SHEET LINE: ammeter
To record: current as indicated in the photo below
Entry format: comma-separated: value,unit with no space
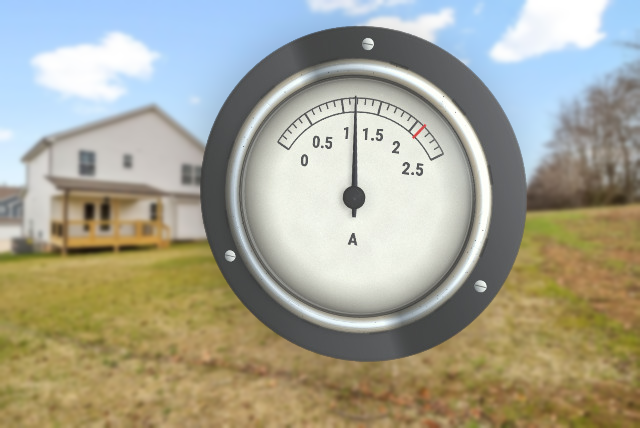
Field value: 1.2,A
